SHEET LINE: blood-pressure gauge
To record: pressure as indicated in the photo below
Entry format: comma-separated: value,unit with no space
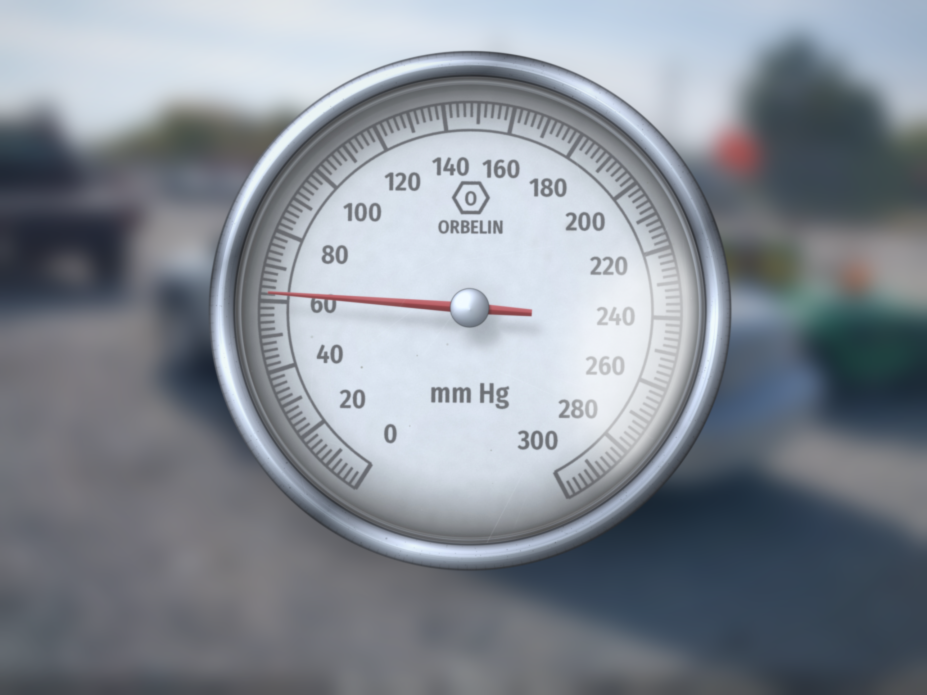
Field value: 62,mmHg
